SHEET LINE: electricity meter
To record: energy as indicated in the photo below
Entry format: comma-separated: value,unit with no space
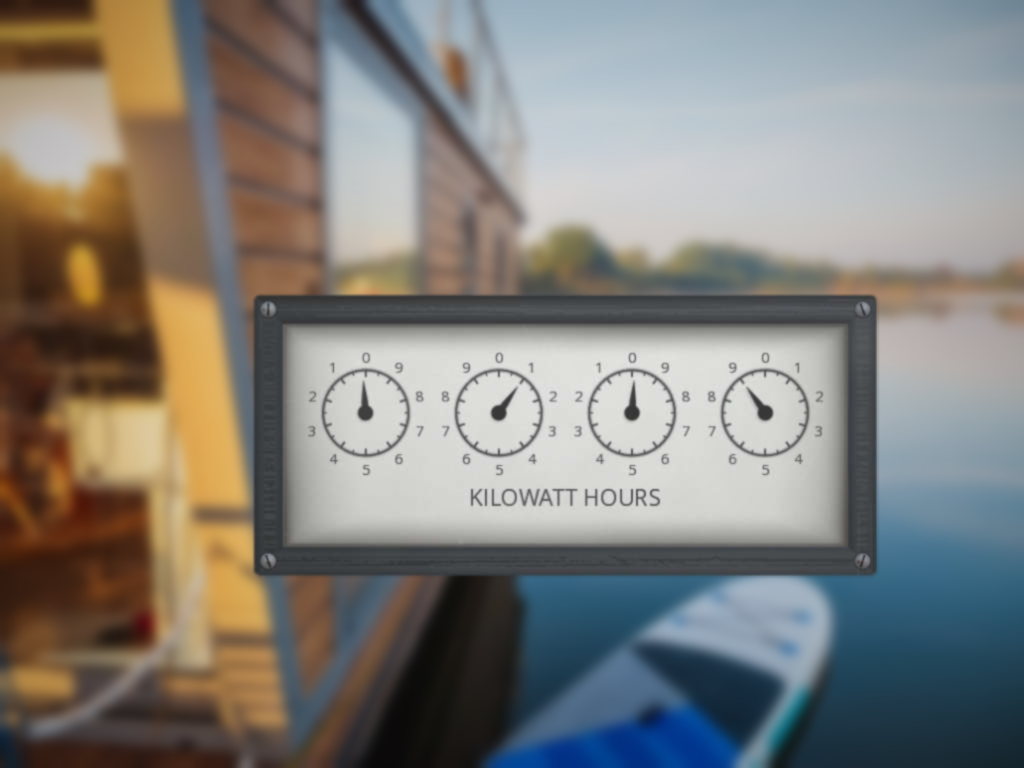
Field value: 99,kWh
